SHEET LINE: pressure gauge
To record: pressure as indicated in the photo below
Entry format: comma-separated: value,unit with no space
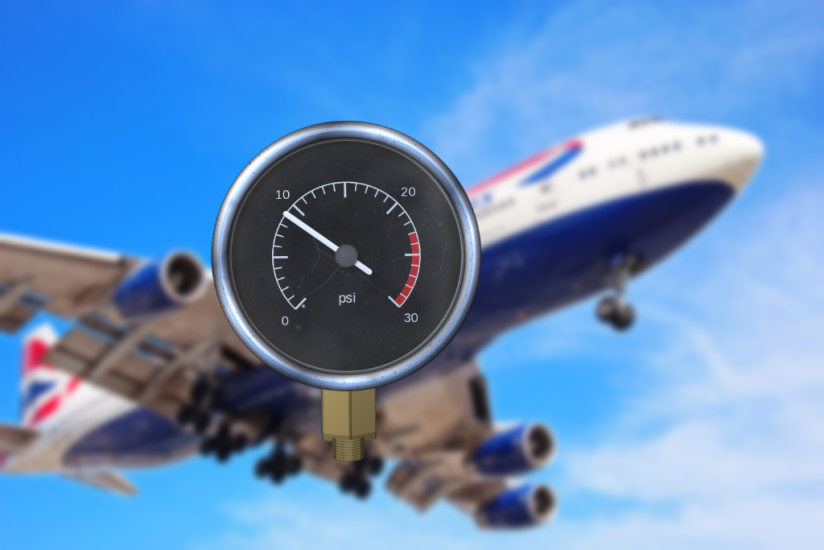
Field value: 9,psi
